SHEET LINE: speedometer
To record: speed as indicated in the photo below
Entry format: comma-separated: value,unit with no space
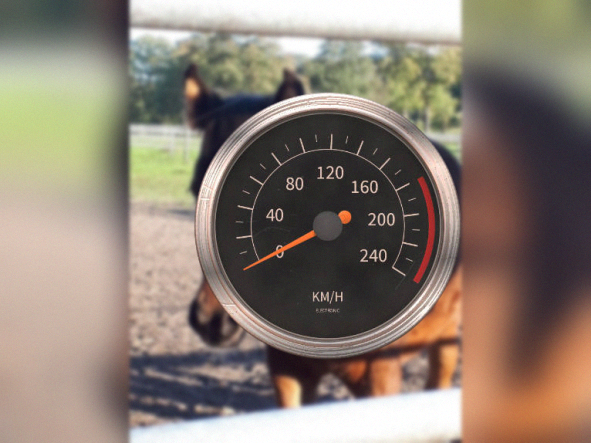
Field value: 0,km/h
